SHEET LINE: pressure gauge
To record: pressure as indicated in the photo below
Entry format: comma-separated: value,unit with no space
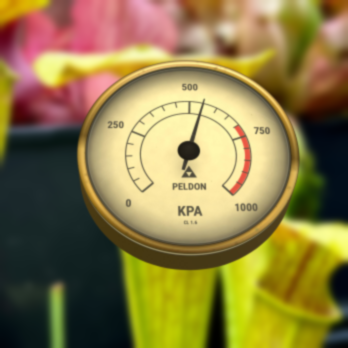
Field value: 550,kPa
